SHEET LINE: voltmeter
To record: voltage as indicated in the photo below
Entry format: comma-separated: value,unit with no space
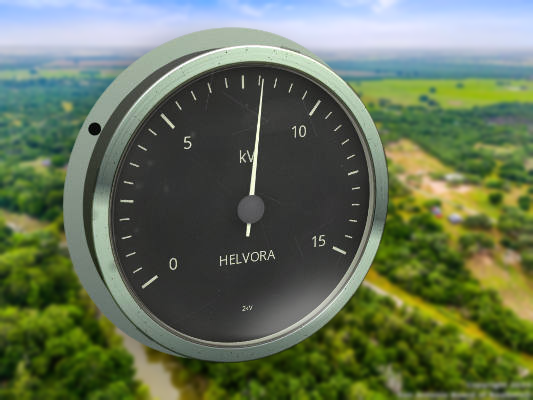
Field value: 8,kV
